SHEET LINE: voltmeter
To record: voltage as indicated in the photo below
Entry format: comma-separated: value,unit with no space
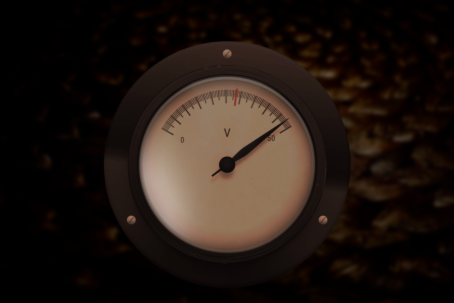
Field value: 47.5,V
